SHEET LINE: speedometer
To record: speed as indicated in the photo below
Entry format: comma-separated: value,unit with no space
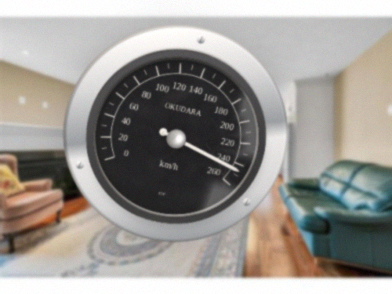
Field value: 245,km/h
